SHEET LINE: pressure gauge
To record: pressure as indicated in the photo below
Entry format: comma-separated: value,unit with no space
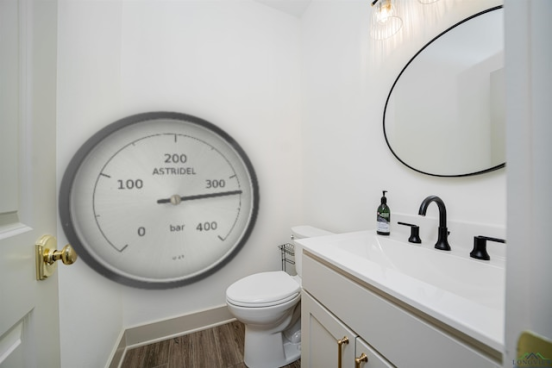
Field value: 325,bar
